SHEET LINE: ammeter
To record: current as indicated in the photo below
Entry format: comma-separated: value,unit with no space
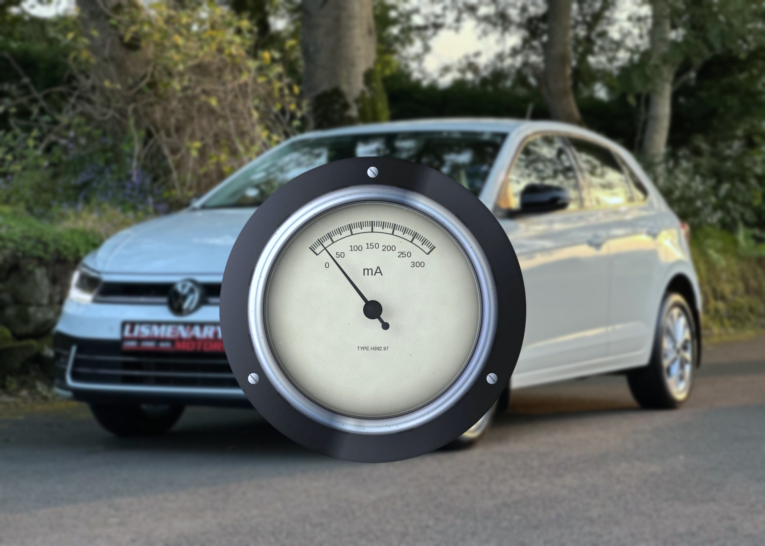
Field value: 25,mA
